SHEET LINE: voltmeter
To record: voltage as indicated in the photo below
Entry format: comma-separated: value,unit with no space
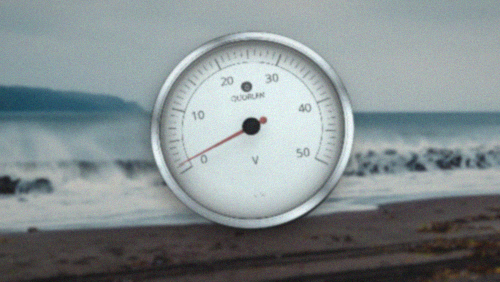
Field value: 1,V
